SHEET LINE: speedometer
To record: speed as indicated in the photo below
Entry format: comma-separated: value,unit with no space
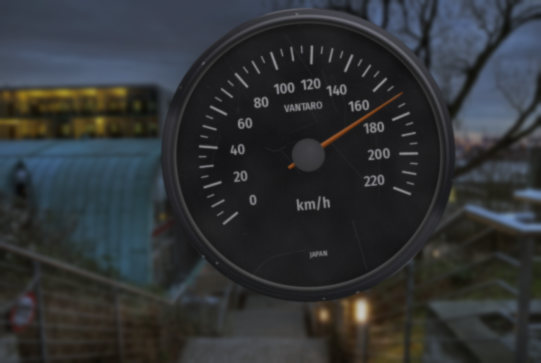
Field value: 170,km/h
